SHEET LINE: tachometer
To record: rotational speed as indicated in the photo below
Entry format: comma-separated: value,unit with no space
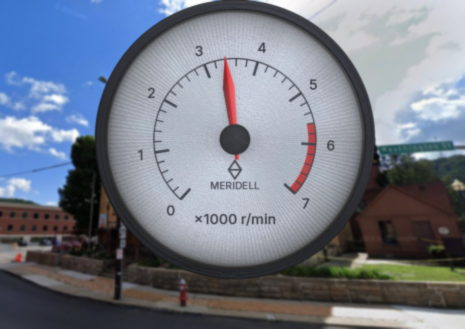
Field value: 3400,rpm
